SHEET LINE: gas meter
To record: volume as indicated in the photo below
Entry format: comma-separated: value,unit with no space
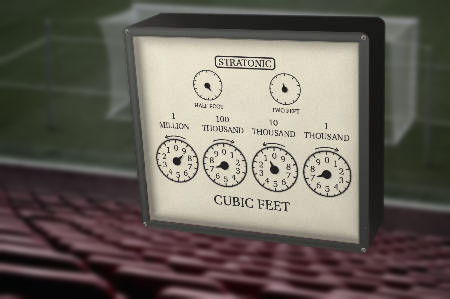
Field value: 870700,ft³
